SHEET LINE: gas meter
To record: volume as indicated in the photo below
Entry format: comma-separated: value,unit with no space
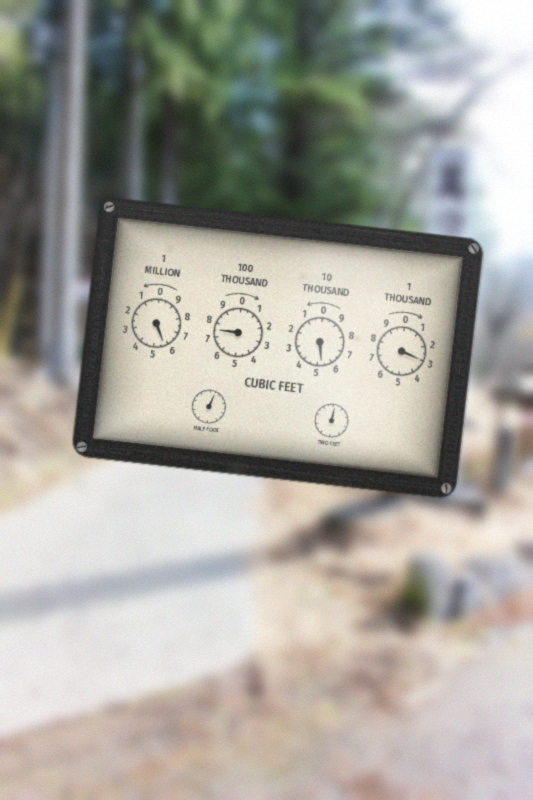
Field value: 575300,ft³
